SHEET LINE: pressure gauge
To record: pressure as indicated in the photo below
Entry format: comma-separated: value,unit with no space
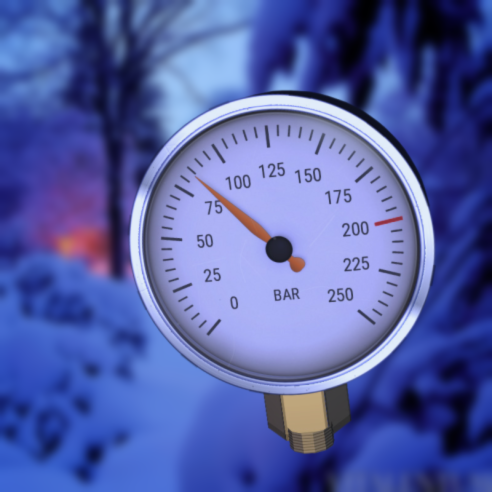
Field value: 85,bar
